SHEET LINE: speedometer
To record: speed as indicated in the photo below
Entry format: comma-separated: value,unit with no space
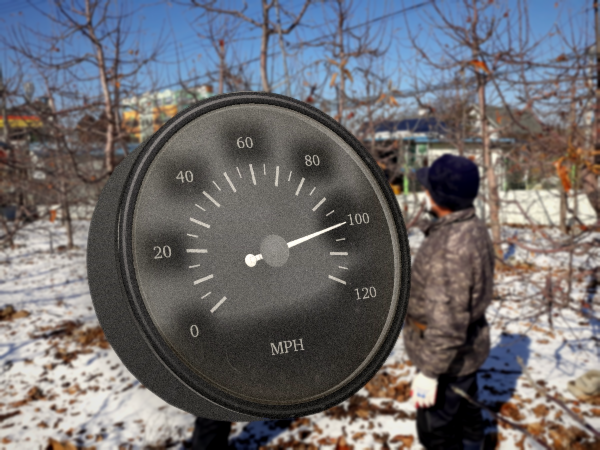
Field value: 100,mph
